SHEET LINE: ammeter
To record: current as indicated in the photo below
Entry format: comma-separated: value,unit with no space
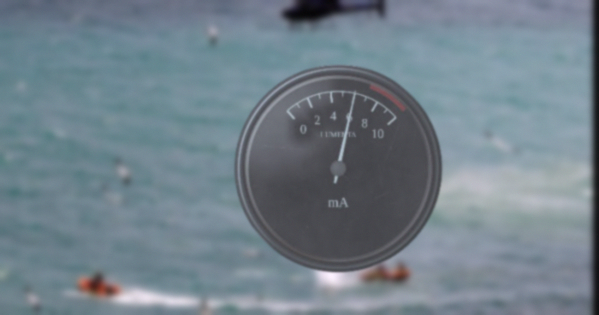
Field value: 6,mA
